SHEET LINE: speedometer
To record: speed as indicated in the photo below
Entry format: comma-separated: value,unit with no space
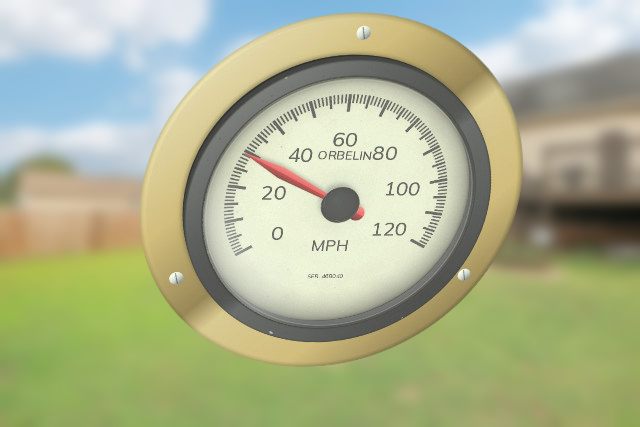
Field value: 30,mph
